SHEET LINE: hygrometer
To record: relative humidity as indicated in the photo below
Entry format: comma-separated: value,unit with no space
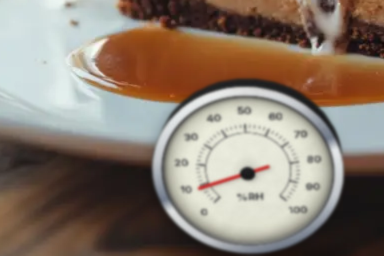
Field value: 10,%
